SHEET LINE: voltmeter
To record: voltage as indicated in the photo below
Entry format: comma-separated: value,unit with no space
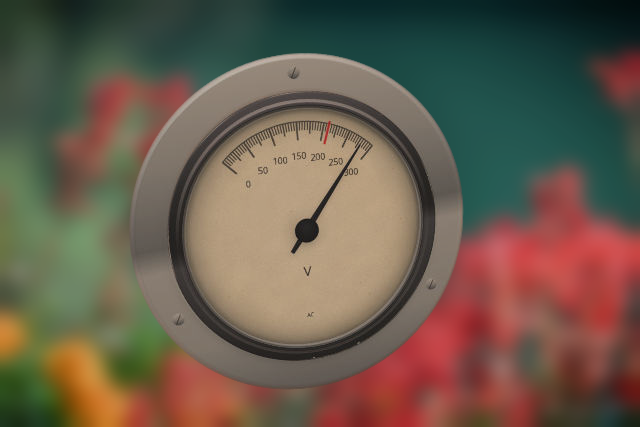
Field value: 275,V
